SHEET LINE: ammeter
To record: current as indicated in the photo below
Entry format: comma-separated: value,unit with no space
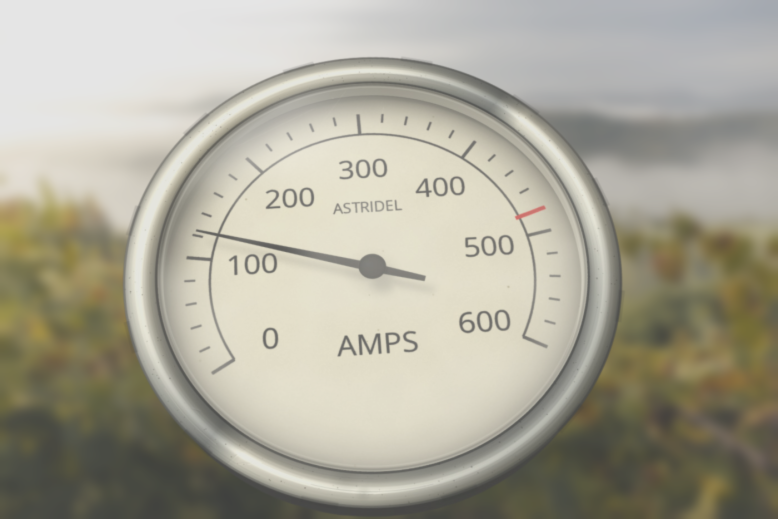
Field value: 120,A
